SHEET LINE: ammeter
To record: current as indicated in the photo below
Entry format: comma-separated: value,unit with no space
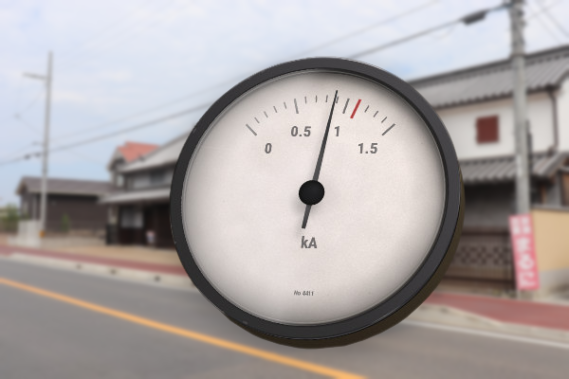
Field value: 0.9,kA
